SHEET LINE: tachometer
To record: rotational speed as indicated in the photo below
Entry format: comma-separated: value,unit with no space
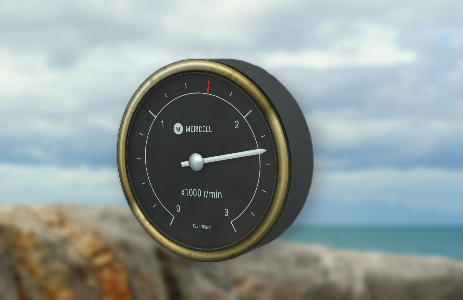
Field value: 2300,rpm
